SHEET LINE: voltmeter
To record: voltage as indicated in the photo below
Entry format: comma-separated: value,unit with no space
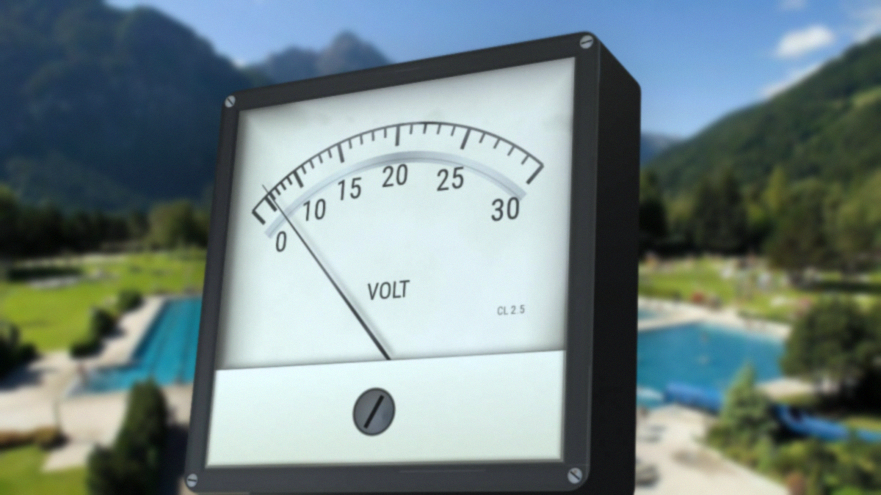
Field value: 6,V
